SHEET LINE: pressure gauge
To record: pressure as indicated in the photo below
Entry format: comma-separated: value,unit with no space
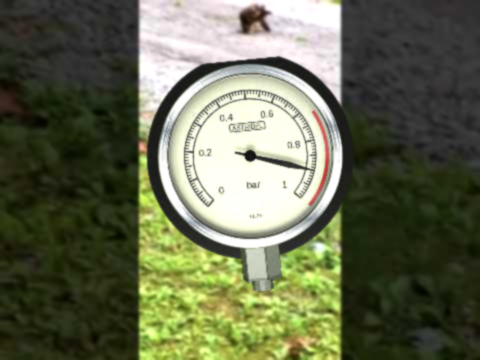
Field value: 0.9,bar
